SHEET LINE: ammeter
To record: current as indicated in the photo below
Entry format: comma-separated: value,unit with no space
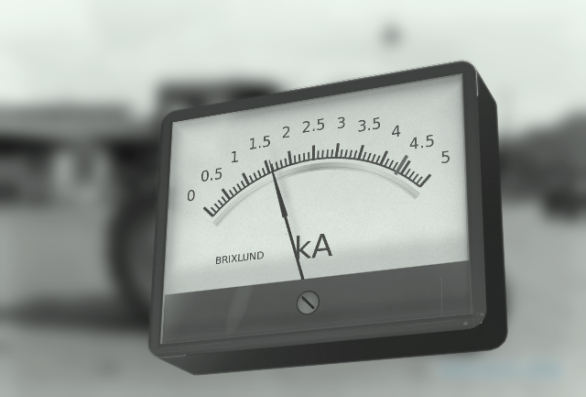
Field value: 1.6,kA
